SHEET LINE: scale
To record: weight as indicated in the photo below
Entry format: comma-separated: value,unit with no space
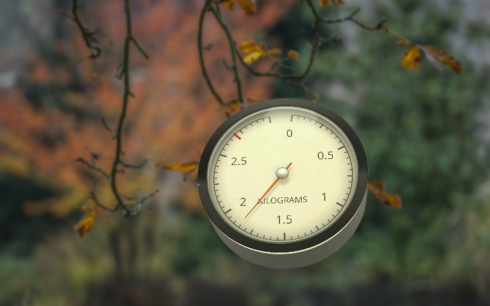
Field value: 1.85,kg
